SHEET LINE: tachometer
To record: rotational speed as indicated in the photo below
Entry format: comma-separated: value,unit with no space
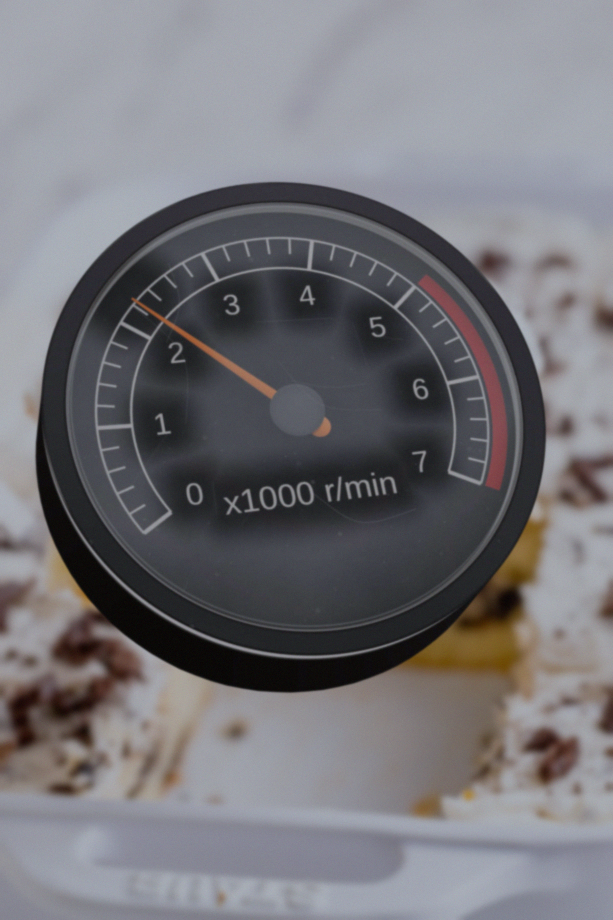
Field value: 2200,rpm
